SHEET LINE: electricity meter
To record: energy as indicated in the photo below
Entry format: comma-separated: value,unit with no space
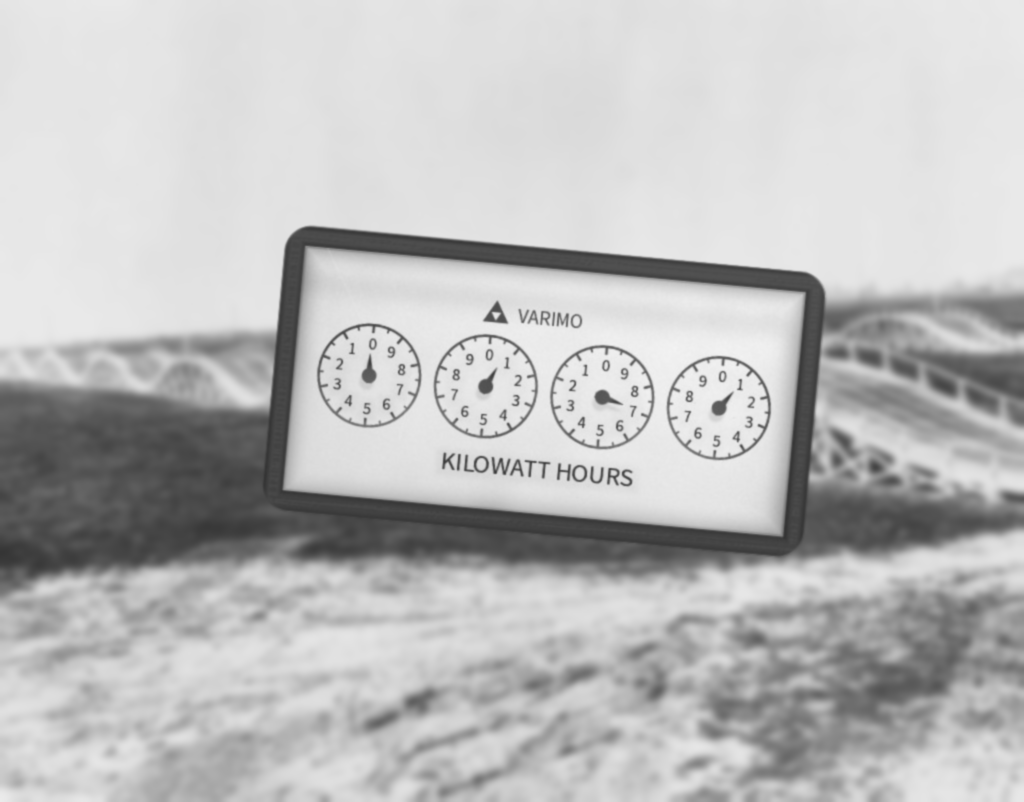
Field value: 71,kWh
